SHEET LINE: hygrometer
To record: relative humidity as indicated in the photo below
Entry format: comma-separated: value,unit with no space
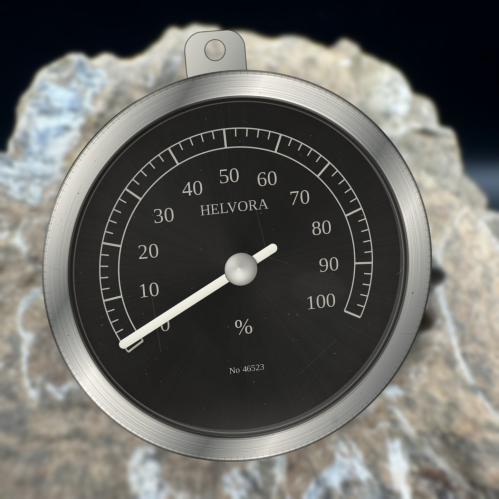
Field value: 2,%
